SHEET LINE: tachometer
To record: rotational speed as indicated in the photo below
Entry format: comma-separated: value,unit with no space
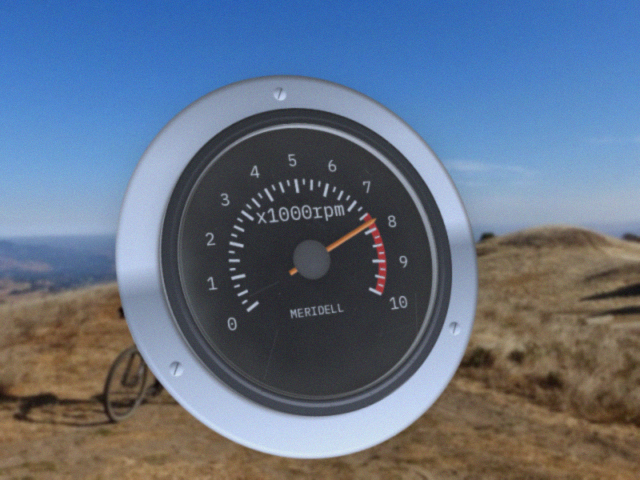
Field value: 7750,rpm
